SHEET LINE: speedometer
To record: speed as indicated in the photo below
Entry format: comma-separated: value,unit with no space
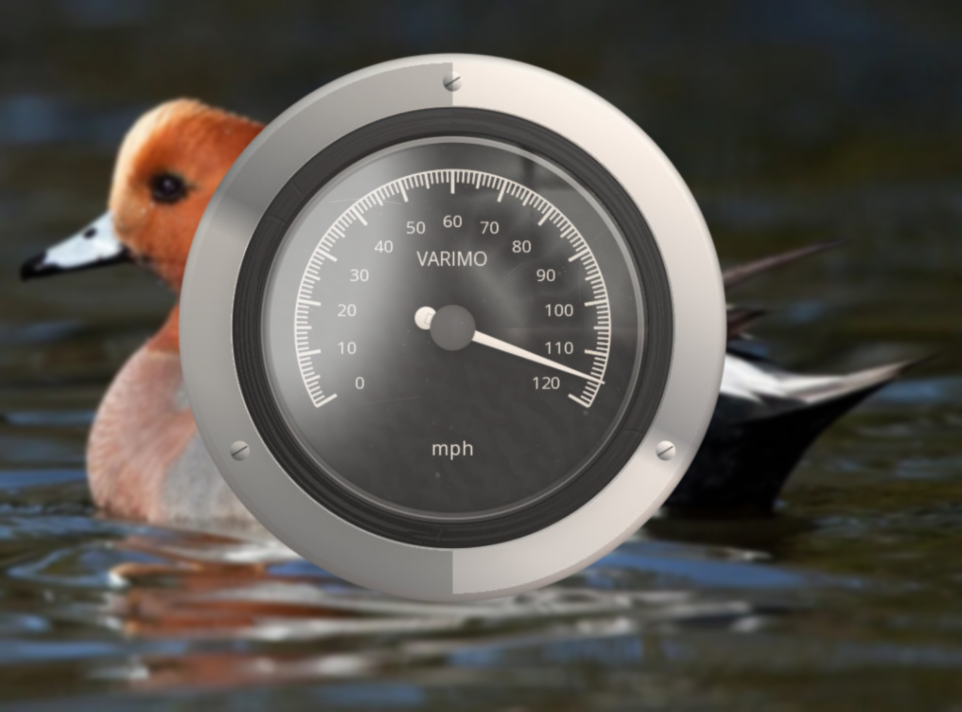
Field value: 115,mph
